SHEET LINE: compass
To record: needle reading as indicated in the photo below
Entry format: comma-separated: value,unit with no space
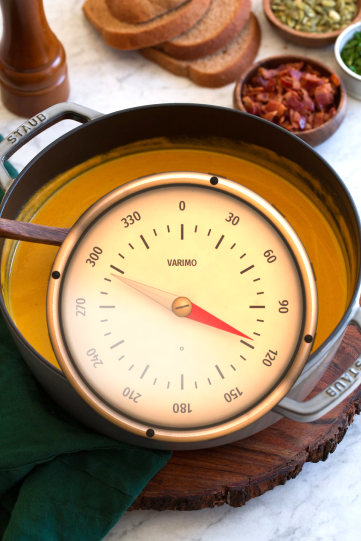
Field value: 115,°
